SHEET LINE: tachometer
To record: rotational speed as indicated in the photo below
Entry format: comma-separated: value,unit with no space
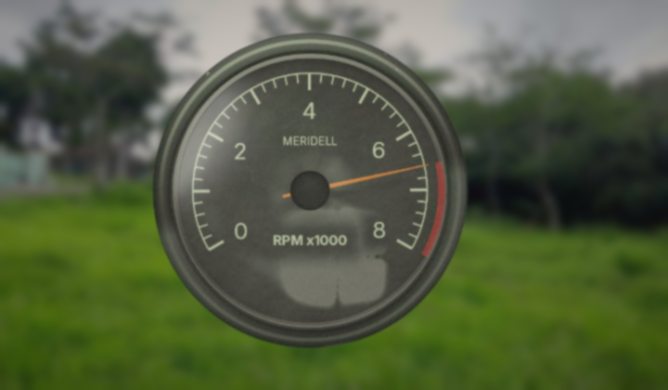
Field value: 6600,rpm
